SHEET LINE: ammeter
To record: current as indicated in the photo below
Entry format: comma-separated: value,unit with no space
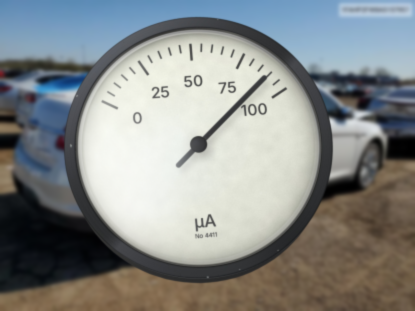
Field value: 90,µA
